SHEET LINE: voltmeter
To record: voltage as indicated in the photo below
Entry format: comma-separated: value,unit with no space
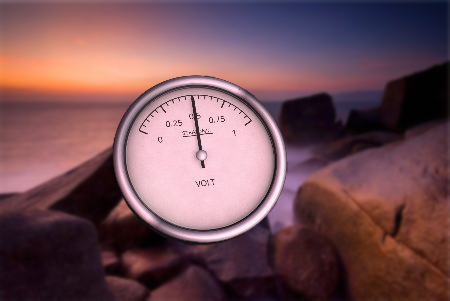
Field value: 0.5,V
